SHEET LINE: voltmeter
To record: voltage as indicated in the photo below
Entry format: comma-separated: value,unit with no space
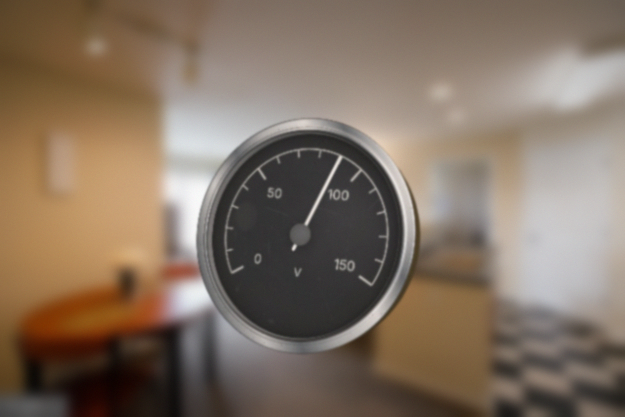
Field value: 90,V
